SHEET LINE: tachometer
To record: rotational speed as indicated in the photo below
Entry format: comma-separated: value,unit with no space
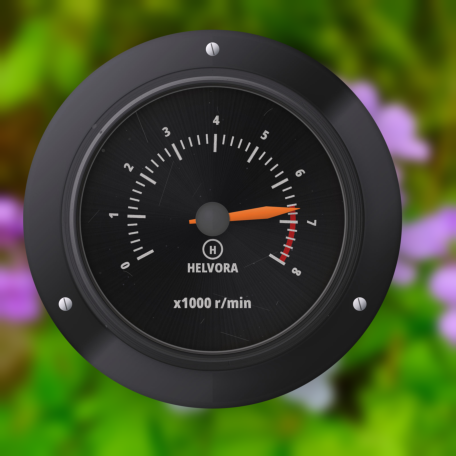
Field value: 6700,rpm
